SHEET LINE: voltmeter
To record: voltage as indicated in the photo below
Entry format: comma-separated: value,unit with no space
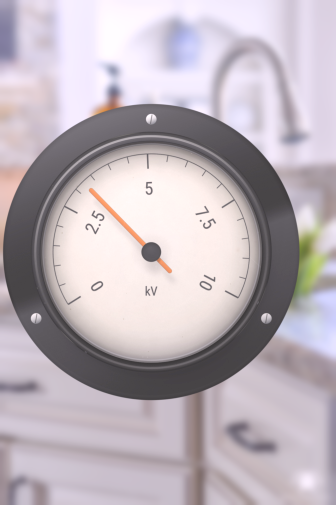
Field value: 3.25,kV
